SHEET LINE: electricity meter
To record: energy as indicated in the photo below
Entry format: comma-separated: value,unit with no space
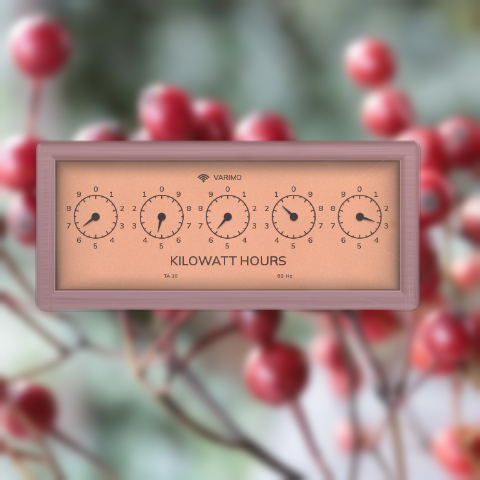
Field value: 64613,kWh
